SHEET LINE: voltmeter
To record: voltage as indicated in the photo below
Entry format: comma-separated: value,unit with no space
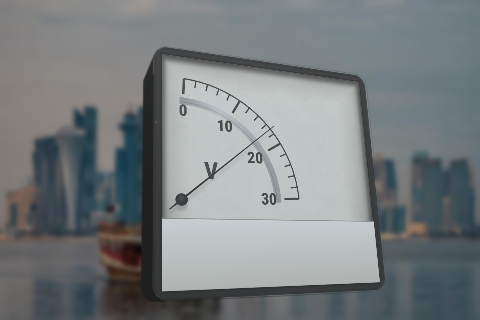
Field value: 17,V
